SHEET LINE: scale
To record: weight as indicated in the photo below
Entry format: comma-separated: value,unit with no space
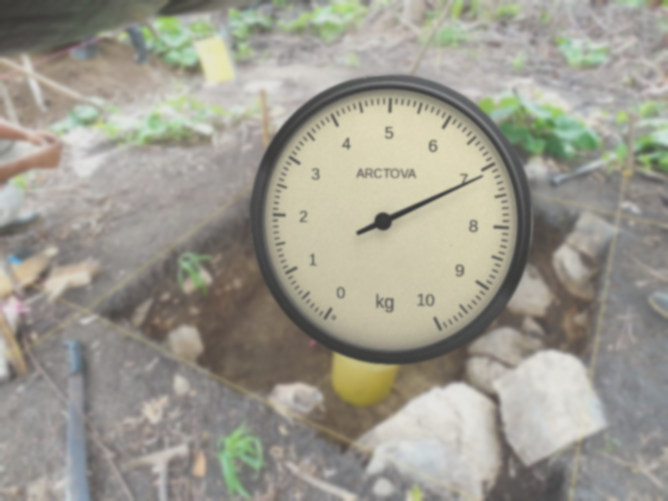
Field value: 7.1,kg
